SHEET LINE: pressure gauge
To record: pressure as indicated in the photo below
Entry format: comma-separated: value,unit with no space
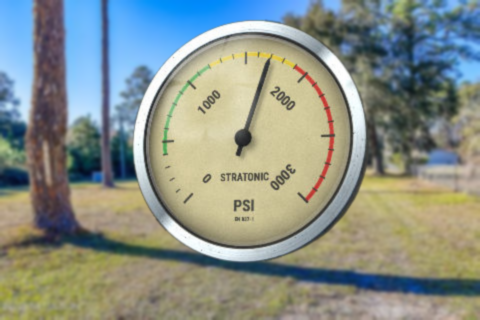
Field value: 1700,psi
